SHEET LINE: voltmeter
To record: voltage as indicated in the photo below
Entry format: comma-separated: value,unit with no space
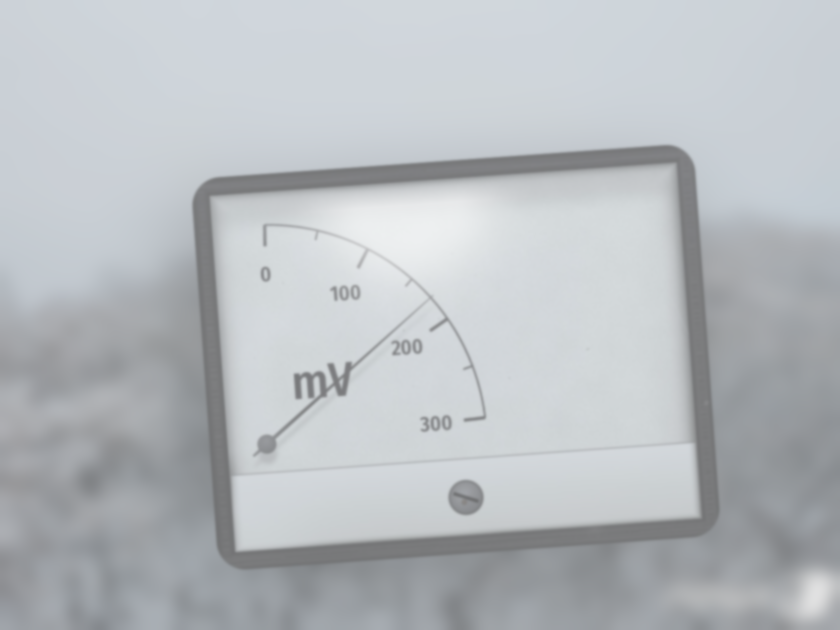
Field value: 175,mV
